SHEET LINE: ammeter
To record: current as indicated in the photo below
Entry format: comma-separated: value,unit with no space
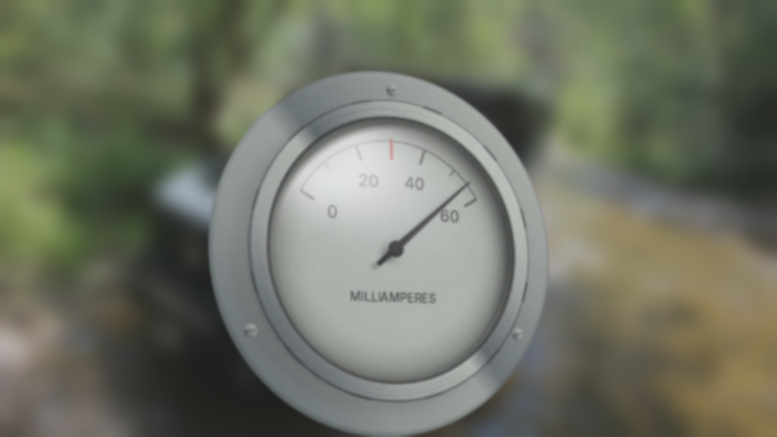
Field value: 55,mA
